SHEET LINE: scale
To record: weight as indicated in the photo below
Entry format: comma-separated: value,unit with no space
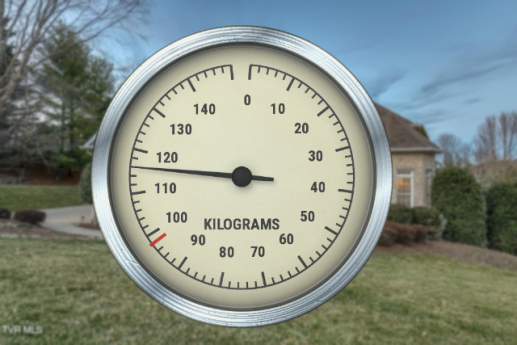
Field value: 116,kg
